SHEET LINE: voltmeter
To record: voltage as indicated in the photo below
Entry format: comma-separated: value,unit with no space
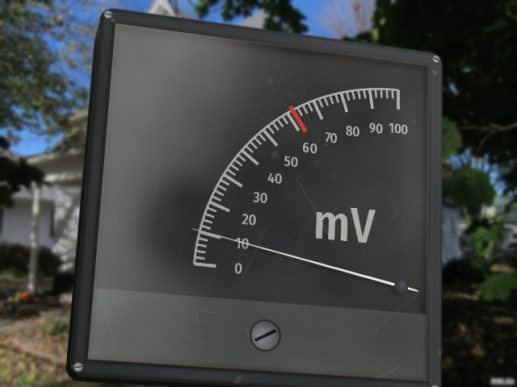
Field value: 10,mV
